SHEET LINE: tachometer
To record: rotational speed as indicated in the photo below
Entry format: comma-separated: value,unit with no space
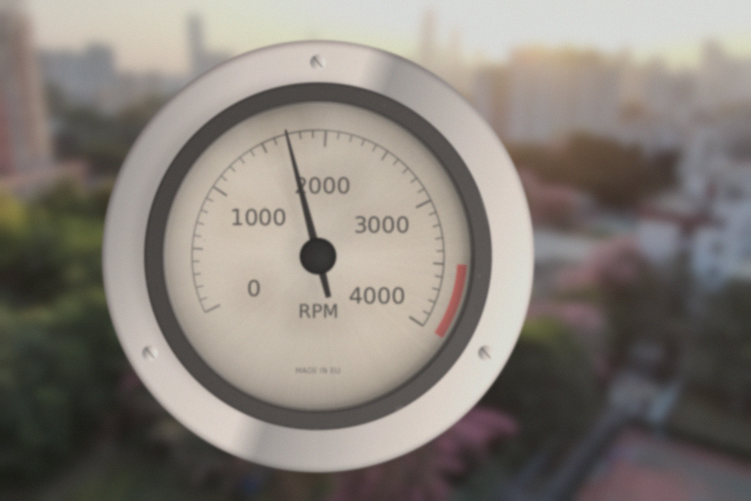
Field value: 1700,rpm
